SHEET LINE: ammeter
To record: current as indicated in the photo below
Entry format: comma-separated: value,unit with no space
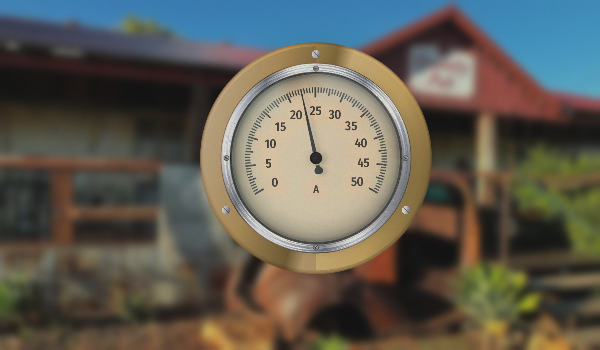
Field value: 22.5,A
